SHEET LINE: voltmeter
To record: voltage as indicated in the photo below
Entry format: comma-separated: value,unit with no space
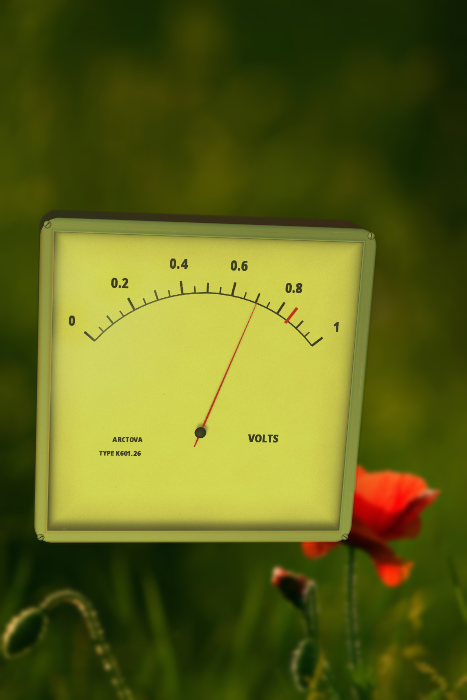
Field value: 0.7,V
